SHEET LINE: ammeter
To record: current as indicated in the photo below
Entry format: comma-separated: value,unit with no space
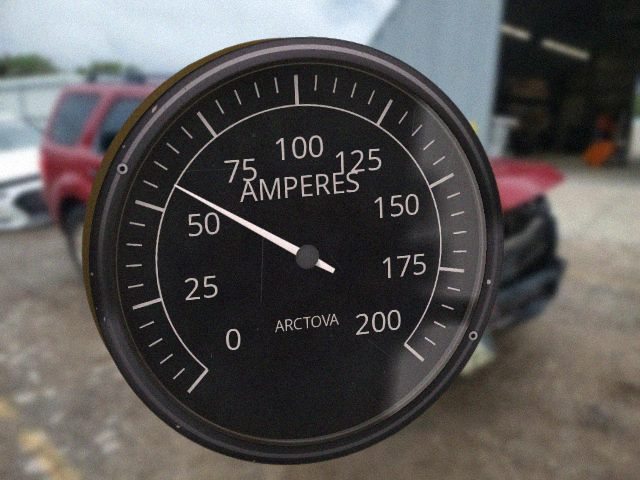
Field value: 57.5,A
